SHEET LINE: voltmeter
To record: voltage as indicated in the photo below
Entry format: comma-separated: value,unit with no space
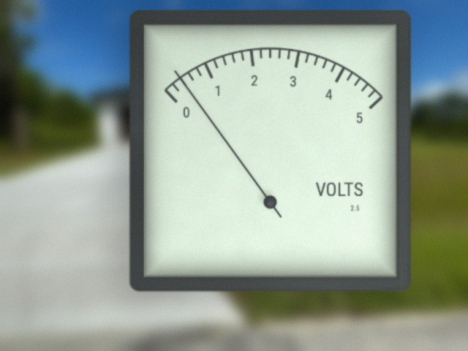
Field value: 0.4,V
